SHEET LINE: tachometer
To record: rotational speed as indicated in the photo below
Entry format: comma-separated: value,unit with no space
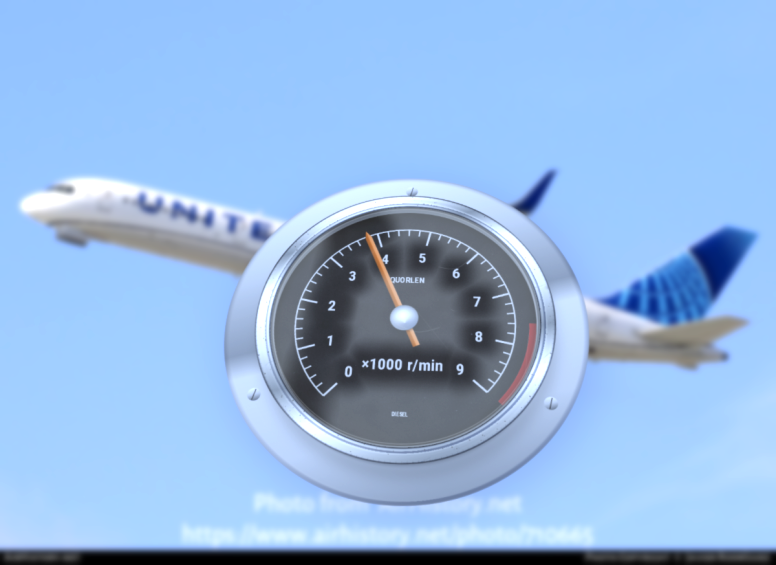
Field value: 3800,rpm
